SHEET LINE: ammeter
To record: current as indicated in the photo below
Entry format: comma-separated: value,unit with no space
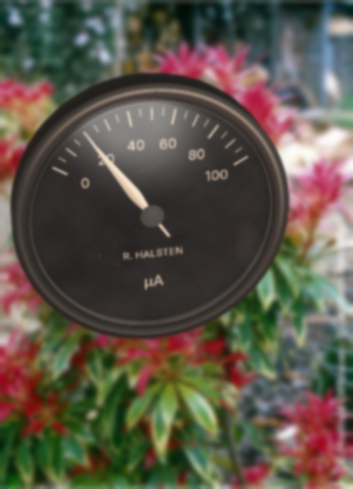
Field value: 20,µA
